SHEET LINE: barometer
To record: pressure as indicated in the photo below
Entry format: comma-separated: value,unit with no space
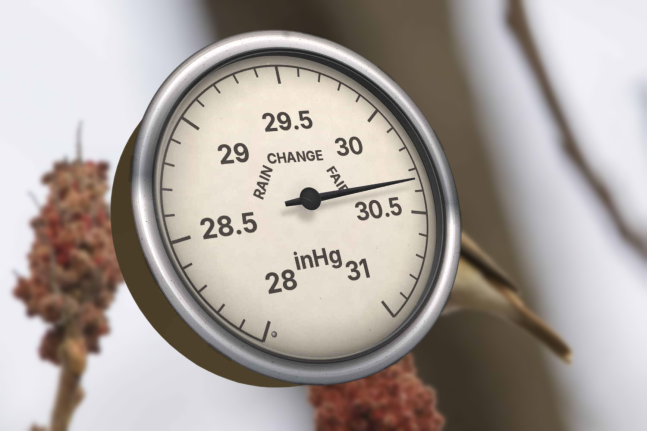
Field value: 30.35,inHg
